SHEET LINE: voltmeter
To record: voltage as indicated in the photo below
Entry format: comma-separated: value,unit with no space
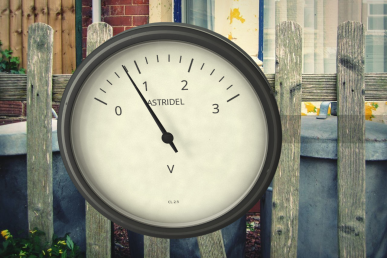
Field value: 0.8,V
